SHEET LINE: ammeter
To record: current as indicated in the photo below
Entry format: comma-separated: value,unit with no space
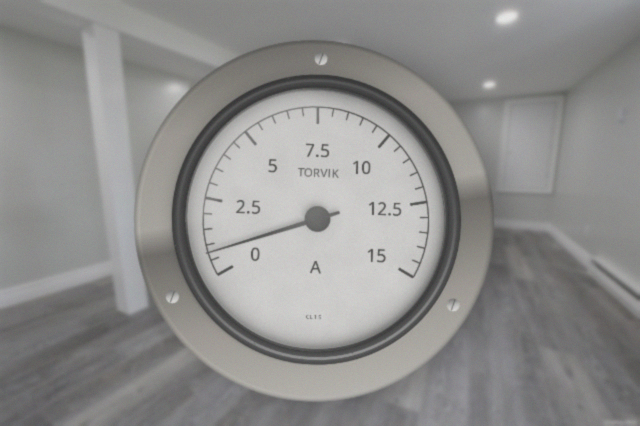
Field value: 0.75,A
